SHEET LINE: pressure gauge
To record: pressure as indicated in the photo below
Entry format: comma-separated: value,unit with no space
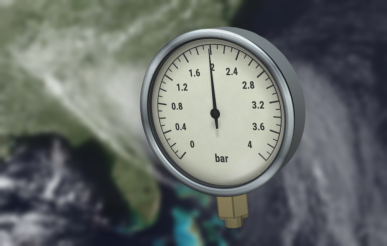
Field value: 2,bar
